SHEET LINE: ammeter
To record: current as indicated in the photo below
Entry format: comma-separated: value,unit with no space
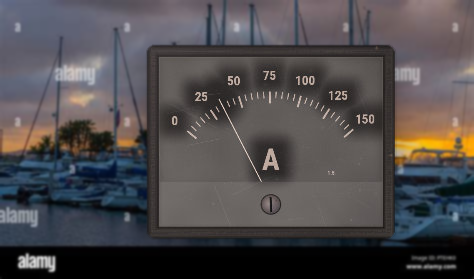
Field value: 35,A
